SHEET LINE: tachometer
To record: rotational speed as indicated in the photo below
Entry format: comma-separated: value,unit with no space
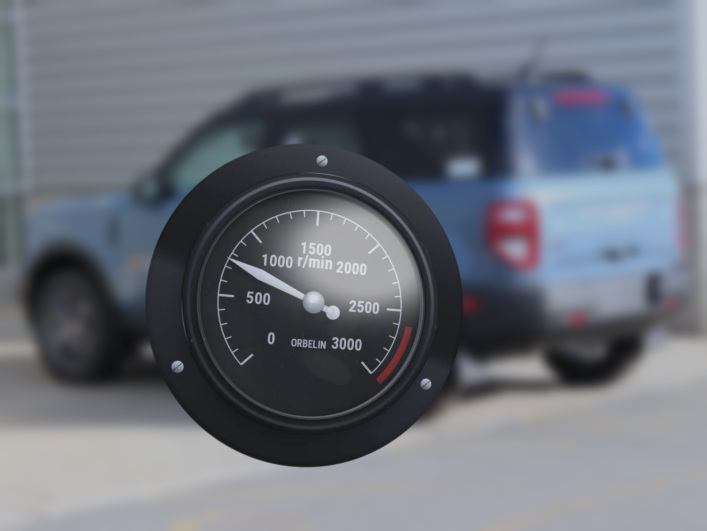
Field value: 750,rpm
